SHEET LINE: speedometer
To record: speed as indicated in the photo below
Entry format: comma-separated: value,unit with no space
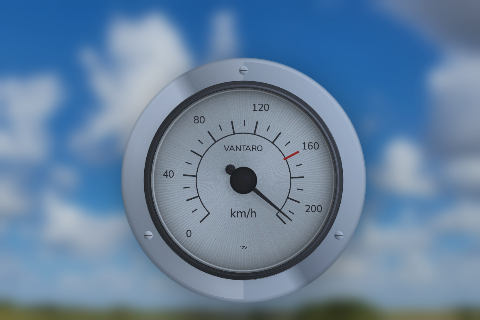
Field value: 215,km/h
